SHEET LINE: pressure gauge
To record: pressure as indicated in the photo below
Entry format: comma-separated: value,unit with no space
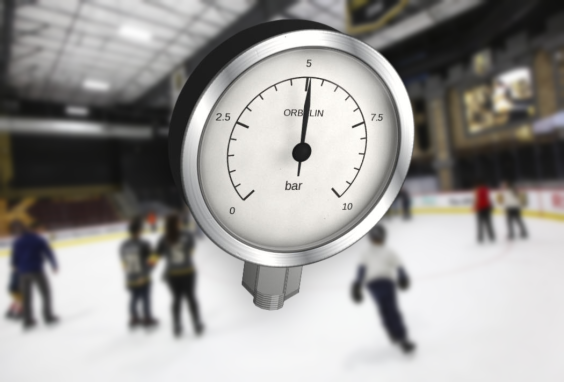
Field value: 5,bar
